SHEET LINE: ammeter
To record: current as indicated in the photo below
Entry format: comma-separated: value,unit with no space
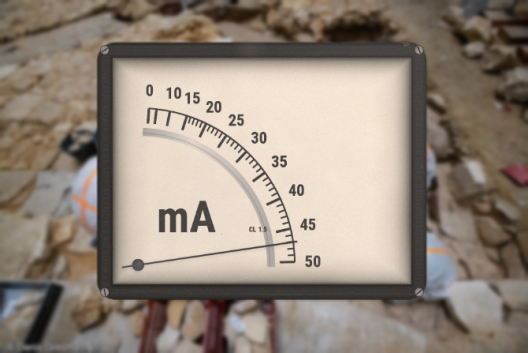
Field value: 47,mA
